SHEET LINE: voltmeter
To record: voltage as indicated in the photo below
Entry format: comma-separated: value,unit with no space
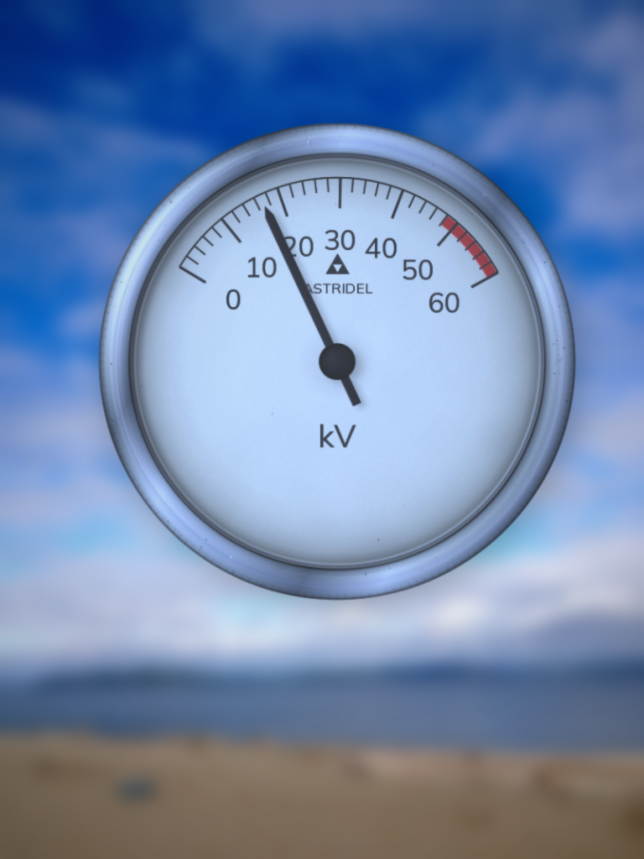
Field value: 17,kV
